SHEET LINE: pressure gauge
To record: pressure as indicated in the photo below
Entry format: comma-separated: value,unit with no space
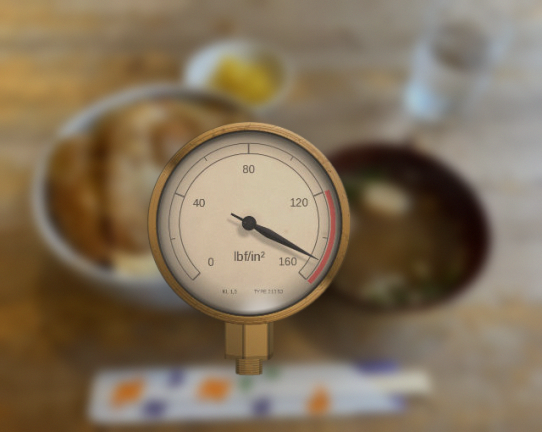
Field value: 150,psi
